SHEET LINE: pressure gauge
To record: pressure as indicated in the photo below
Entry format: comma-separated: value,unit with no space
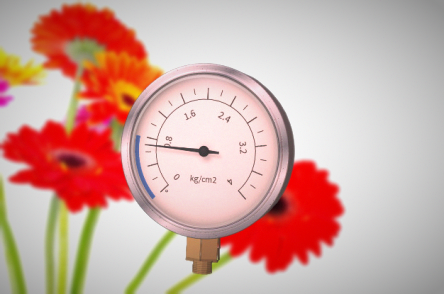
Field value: 0.7,kg/cm²
